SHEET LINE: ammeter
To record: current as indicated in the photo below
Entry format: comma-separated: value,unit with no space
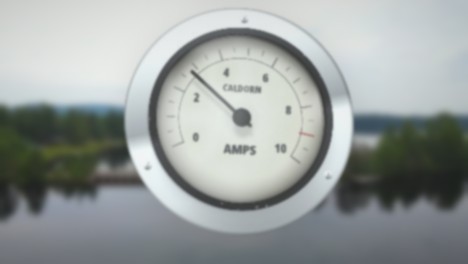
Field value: 2.75,A
